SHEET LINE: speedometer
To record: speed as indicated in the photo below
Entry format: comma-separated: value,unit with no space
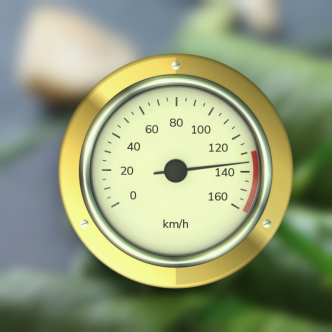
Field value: 135,km/h
